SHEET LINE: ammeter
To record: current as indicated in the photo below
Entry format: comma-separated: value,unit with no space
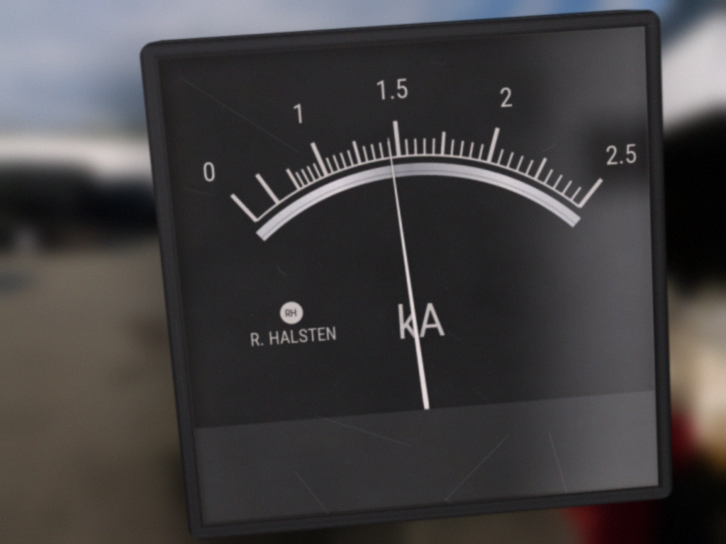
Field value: 1.45,kA
